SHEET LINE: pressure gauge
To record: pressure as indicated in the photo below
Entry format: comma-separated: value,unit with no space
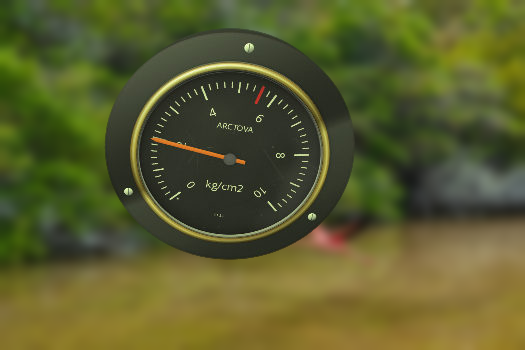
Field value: 2,kg/cm²
